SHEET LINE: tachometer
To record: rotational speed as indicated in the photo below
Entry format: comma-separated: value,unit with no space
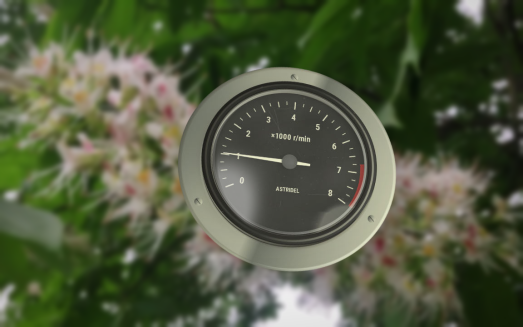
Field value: 1000,rpm
